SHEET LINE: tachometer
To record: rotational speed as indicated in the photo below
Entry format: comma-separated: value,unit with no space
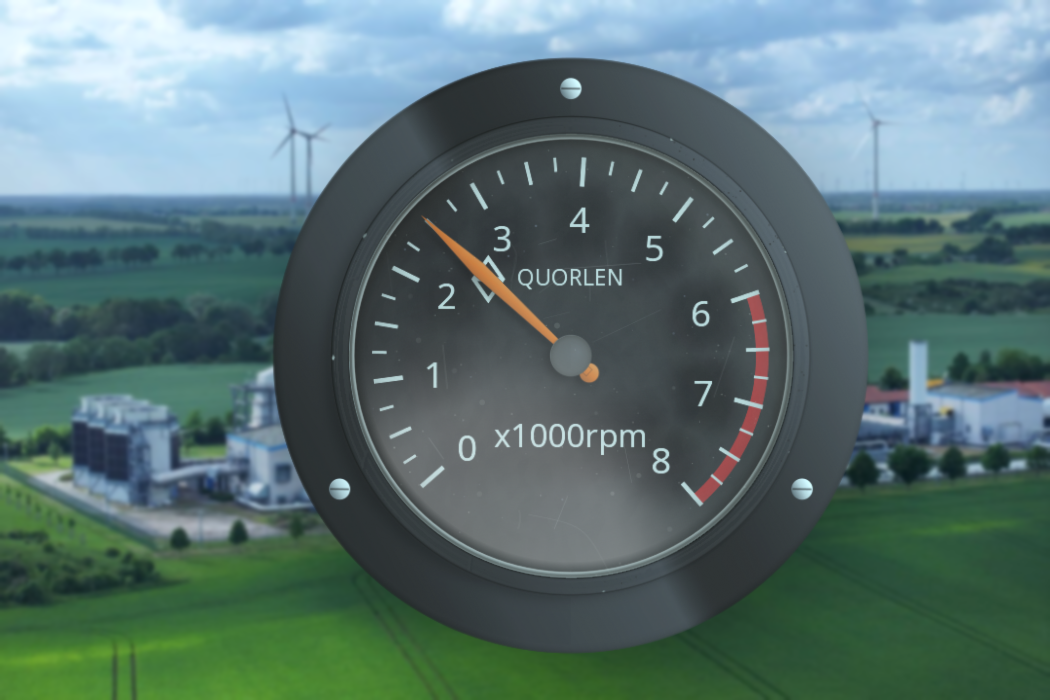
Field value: 2500,rpm
